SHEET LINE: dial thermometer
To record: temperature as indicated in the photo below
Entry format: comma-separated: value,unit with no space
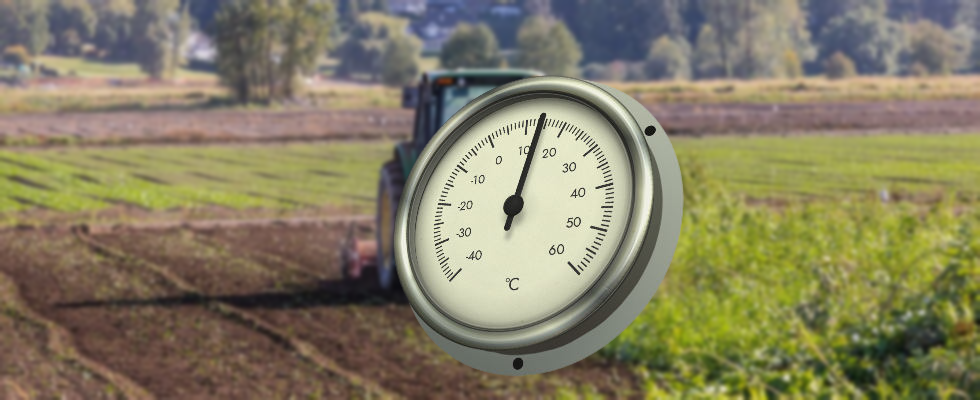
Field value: 15,°C
